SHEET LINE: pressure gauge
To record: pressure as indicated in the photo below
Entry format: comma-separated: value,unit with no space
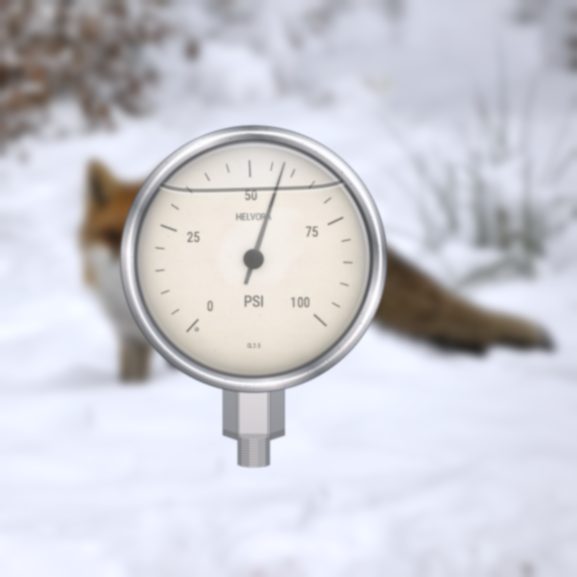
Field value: 57.5,psi
